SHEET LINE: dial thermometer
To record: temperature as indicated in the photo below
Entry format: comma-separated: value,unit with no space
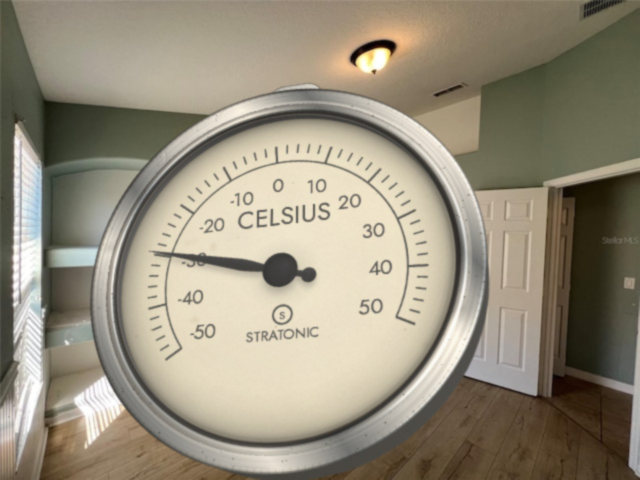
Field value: -30,°C
